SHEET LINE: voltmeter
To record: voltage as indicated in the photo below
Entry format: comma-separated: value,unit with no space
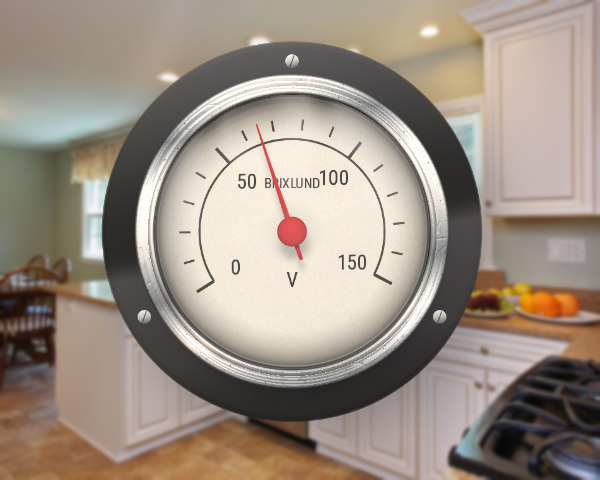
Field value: 65,V
